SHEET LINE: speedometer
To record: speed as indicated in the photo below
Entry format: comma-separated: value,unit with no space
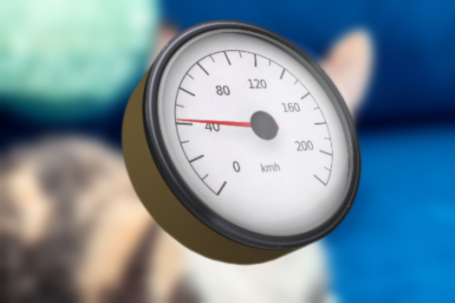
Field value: 40,km/h
